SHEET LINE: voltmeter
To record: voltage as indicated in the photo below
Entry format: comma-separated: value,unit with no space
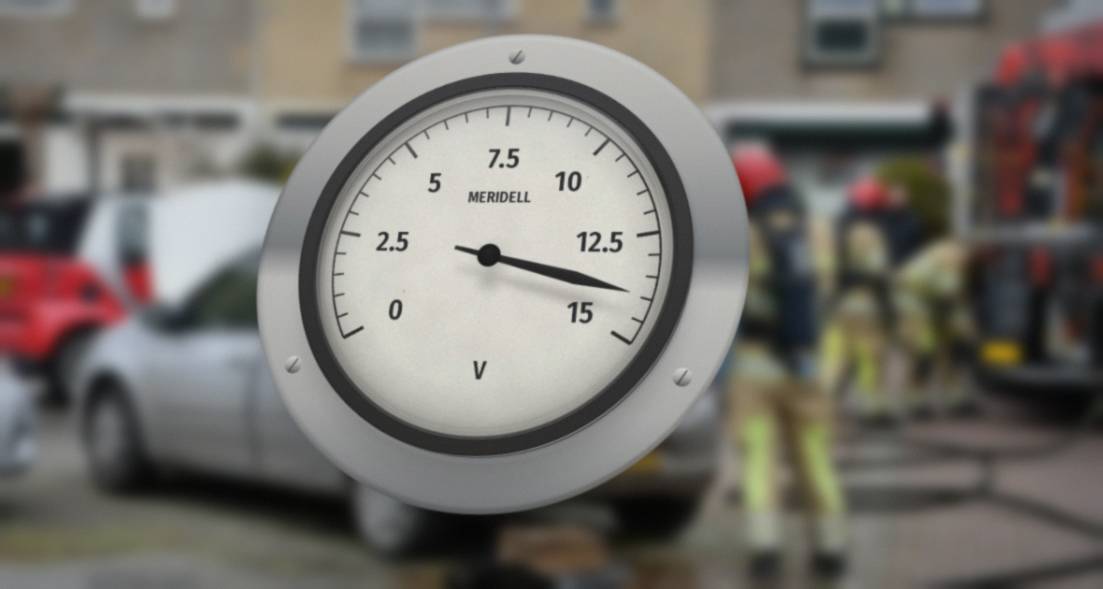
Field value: 14,V
